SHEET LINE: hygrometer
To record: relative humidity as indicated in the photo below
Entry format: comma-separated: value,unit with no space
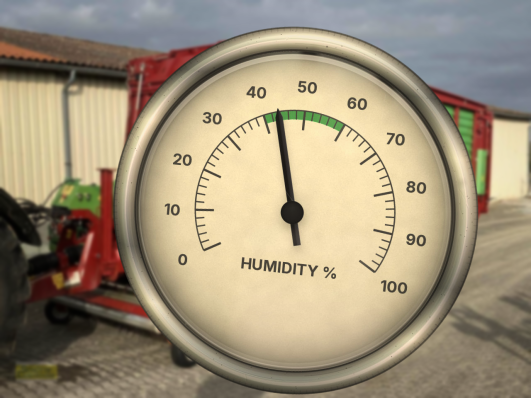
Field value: 44,%
